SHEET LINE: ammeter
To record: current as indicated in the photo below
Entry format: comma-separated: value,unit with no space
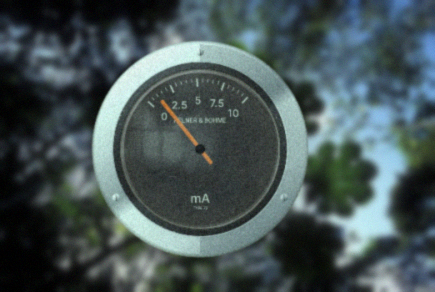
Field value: 1,mA
